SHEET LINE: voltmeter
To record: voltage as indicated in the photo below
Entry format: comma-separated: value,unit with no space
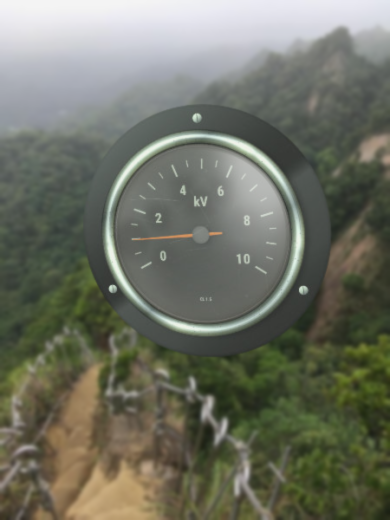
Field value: 1,kV
